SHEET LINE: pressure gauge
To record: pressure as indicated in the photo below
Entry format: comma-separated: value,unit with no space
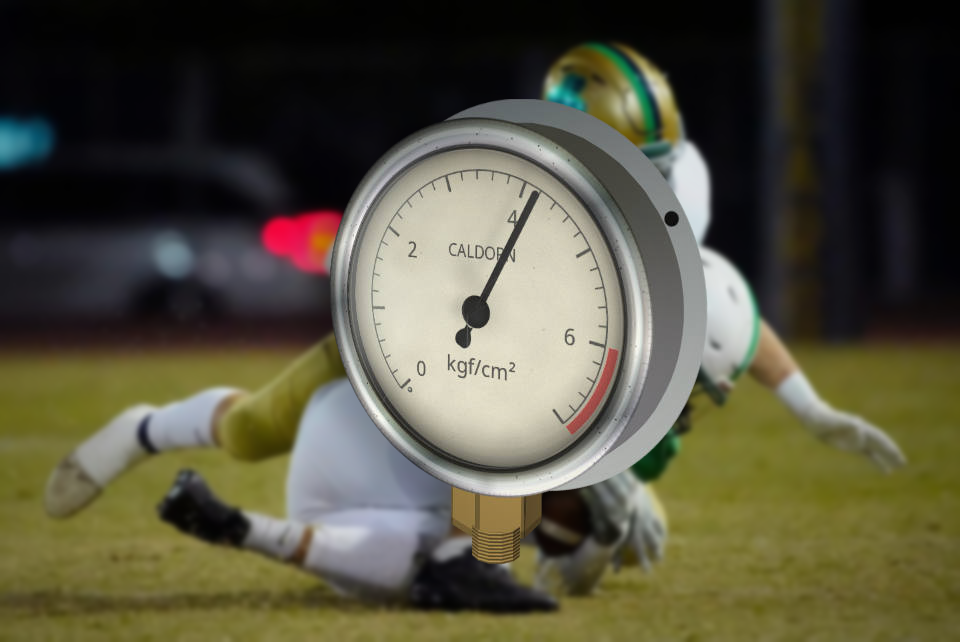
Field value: 4.2,kg/cm²
